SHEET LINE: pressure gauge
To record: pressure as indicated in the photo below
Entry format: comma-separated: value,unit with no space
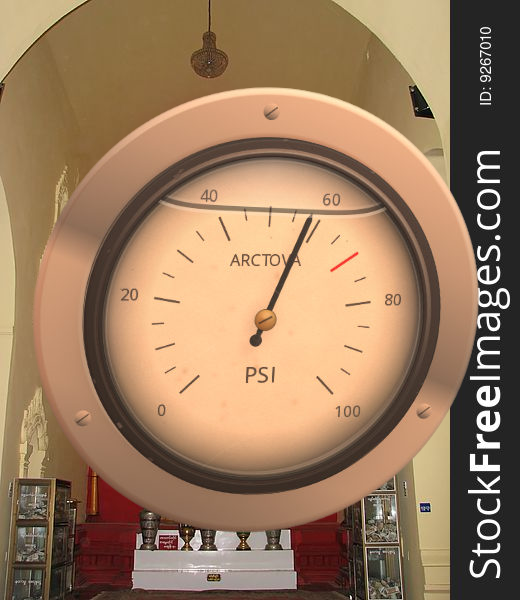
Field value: 57.5,psi
